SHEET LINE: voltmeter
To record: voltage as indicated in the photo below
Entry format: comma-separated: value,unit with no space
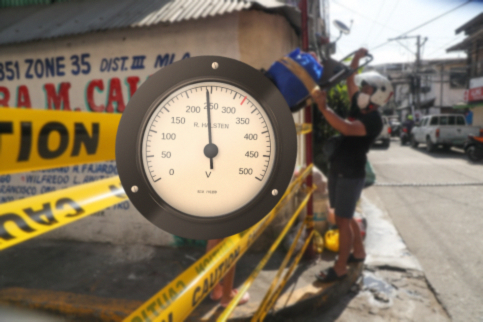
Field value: 240,V
